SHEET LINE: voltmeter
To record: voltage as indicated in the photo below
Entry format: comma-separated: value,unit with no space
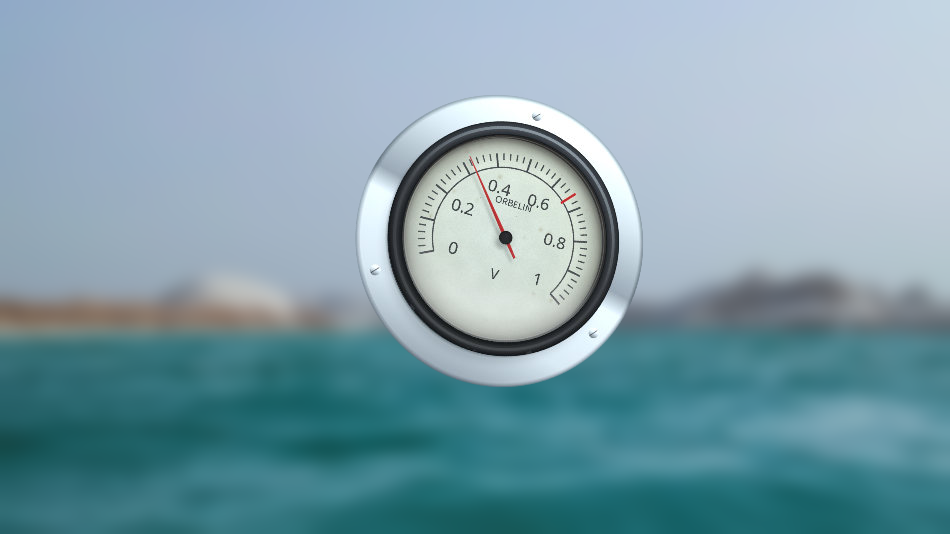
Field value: 0.32,V
